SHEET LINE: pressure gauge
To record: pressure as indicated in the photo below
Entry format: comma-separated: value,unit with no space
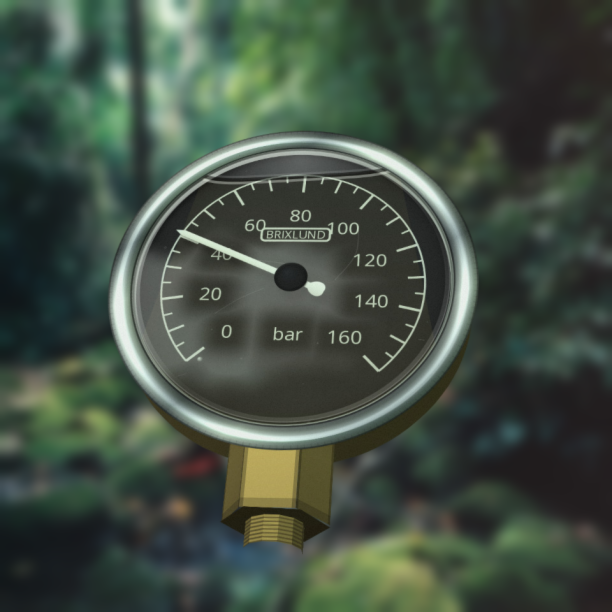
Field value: 40,bar
